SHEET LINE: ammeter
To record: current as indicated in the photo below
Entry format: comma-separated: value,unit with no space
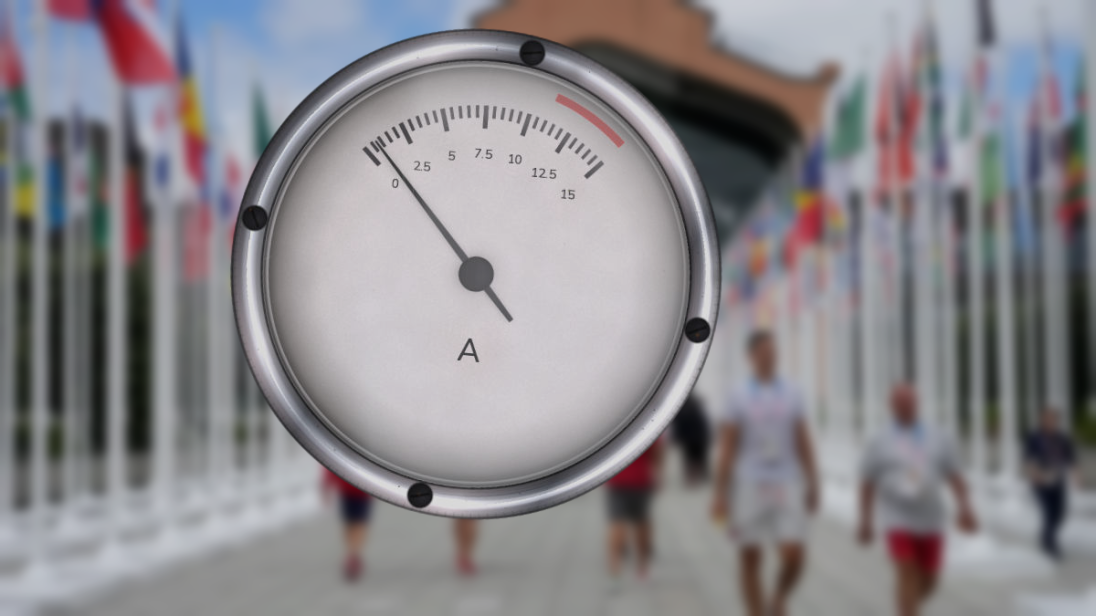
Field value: 0.75,A
